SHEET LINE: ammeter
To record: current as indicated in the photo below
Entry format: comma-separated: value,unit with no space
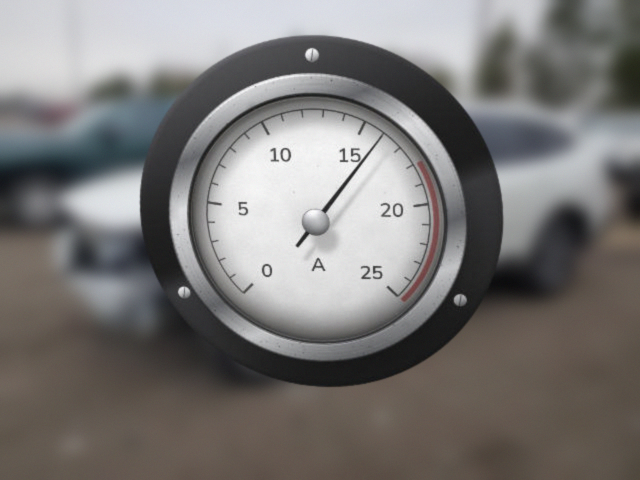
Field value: 16,A
